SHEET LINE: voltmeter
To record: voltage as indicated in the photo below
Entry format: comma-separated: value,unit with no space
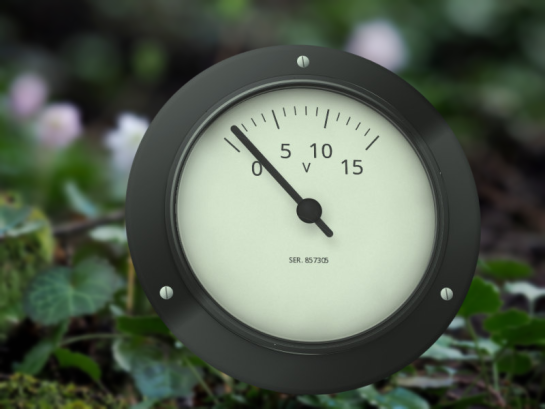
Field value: 1,V
